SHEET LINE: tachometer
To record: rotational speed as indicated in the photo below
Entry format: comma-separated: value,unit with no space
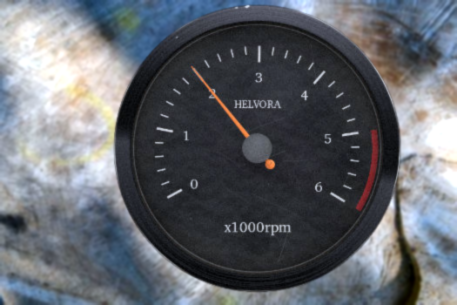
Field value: 2000,rpm
